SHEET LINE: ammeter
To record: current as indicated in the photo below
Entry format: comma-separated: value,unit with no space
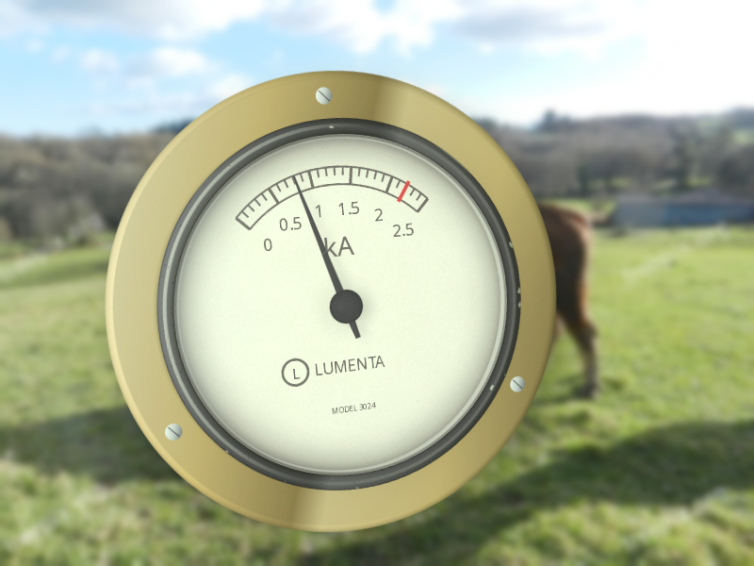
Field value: 0.8,kA
